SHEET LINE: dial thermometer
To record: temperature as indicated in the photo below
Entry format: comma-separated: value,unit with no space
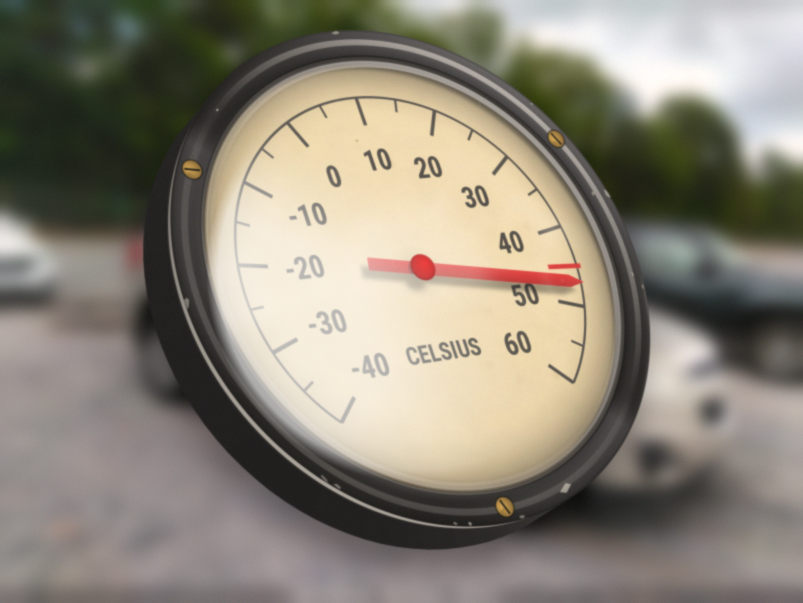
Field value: 47.5,°C
